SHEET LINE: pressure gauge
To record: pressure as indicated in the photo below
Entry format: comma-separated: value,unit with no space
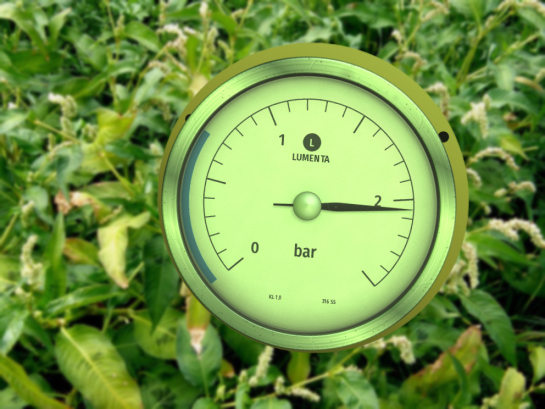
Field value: 2.05,bar
